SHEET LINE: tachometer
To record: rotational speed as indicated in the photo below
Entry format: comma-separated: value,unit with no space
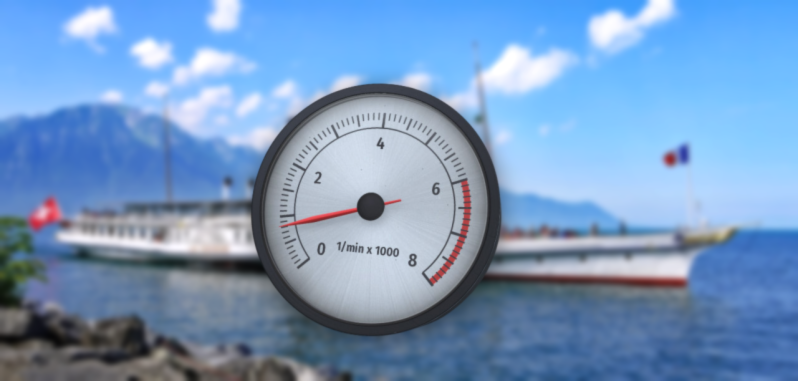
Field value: 800,rpm
